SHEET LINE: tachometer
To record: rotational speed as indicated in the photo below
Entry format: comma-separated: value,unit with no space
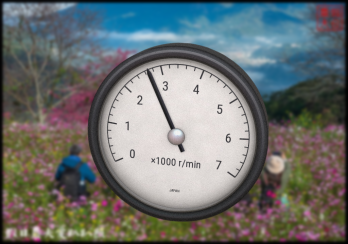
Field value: 2700,rpm
